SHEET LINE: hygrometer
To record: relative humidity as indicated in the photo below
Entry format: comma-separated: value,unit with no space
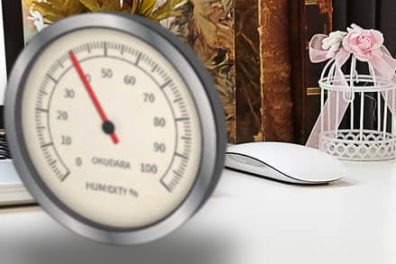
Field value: 40,%
